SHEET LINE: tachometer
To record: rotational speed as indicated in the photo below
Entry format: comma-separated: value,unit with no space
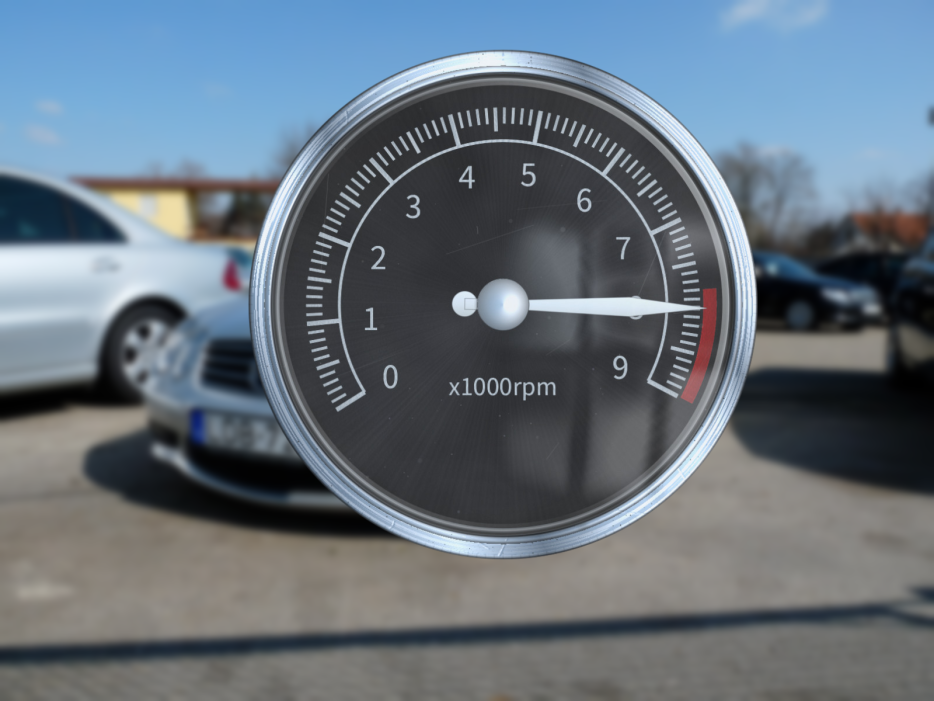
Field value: 8000,rpm
